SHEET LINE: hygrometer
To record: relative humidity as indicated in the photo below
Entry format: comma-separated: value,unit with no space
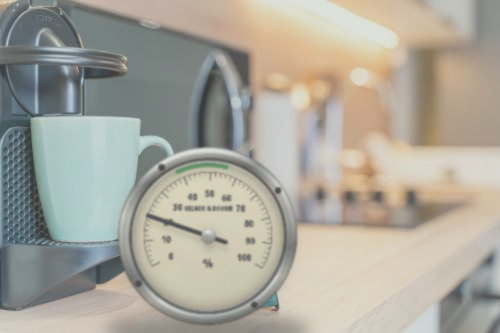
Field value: 20,%
